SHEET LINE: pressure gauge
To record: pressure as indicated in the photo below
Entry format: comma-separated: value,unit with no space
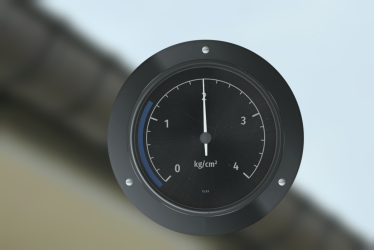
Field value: 2,kg/cm²
